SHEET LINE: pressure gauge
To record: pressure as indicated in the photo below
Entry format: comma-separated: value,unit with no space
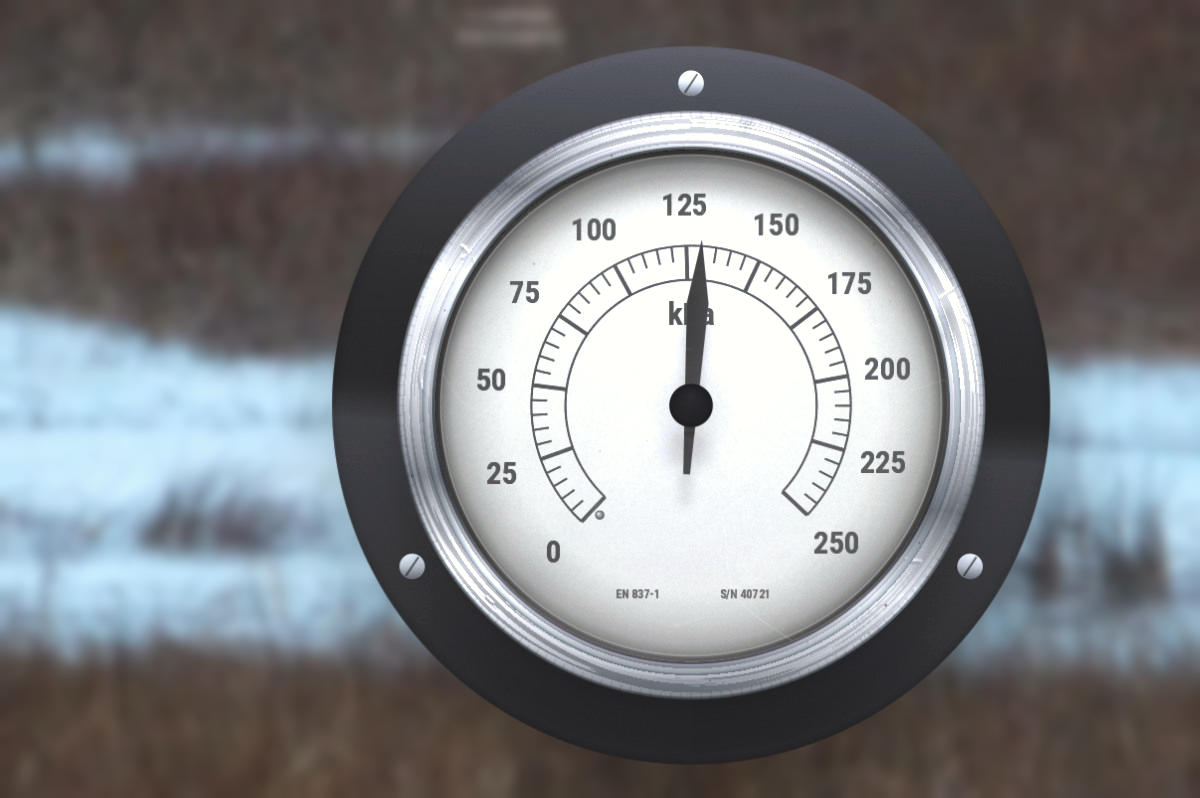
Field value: 130,kPa
